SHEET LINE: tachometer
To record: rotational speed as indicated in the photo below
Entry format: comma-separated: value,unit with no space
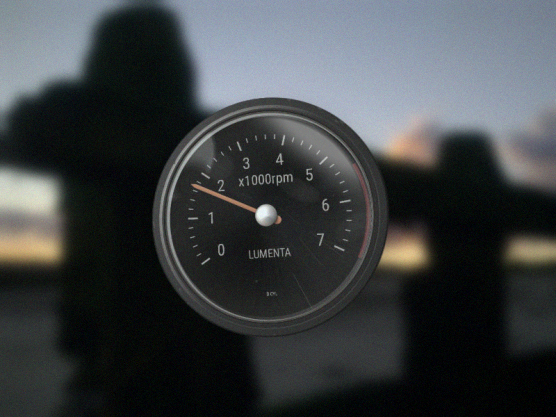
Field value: 1700,rpm
